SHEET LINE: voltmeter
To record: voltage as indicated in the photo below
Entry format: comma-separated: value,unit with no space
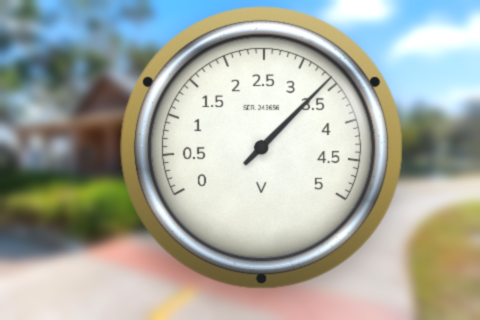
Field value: 3.4,V
